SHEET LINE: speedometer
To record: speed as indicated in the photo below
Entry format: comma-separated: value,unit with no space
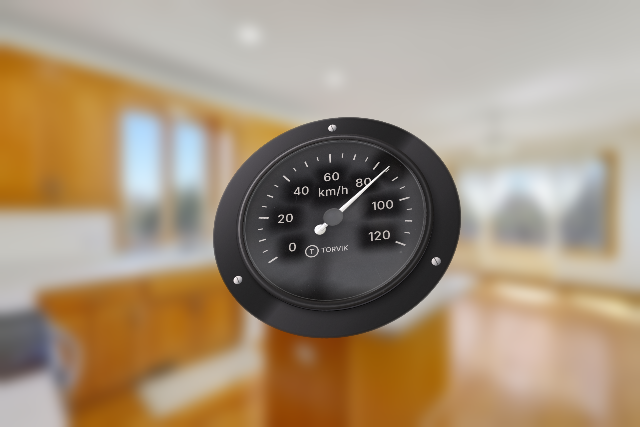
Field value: 85,km/h
